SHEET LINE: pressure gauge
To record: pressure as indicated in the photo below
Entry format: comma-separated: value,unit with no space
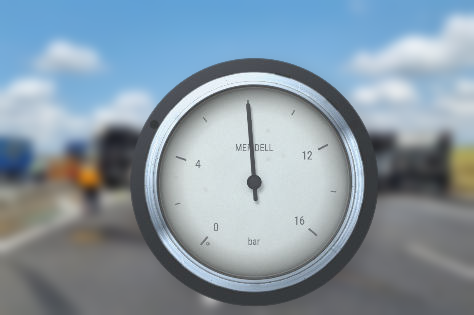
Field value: 8,bar
